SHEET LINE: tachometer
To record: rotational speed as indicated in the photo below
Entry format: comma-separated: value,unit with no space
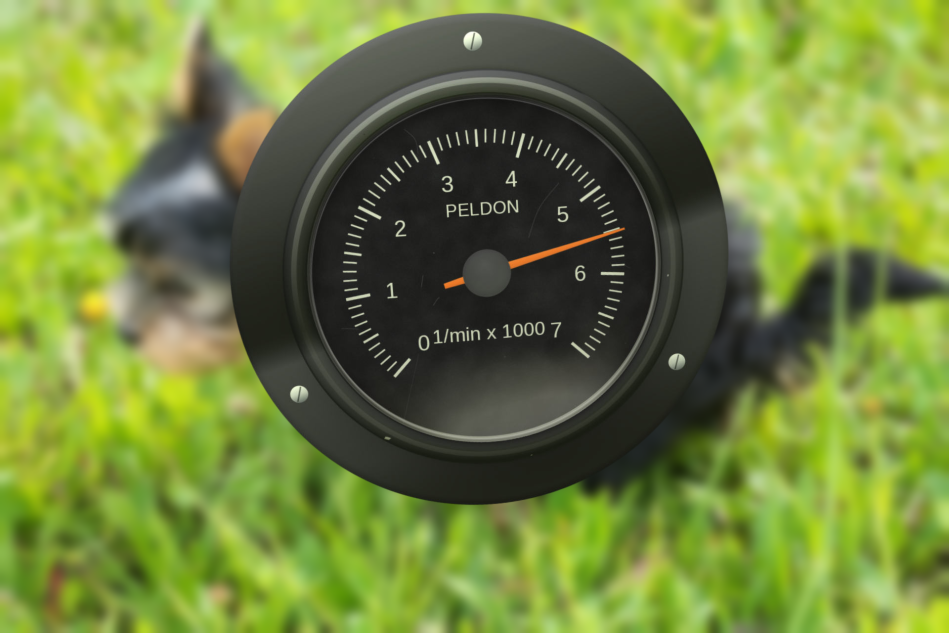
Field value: 5500,rpm
